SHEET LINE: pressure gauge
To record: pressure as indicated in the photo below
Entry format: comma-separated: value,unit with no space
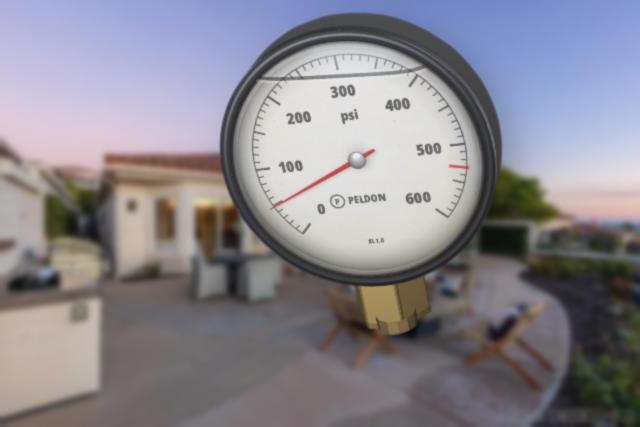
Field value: 50,psi
